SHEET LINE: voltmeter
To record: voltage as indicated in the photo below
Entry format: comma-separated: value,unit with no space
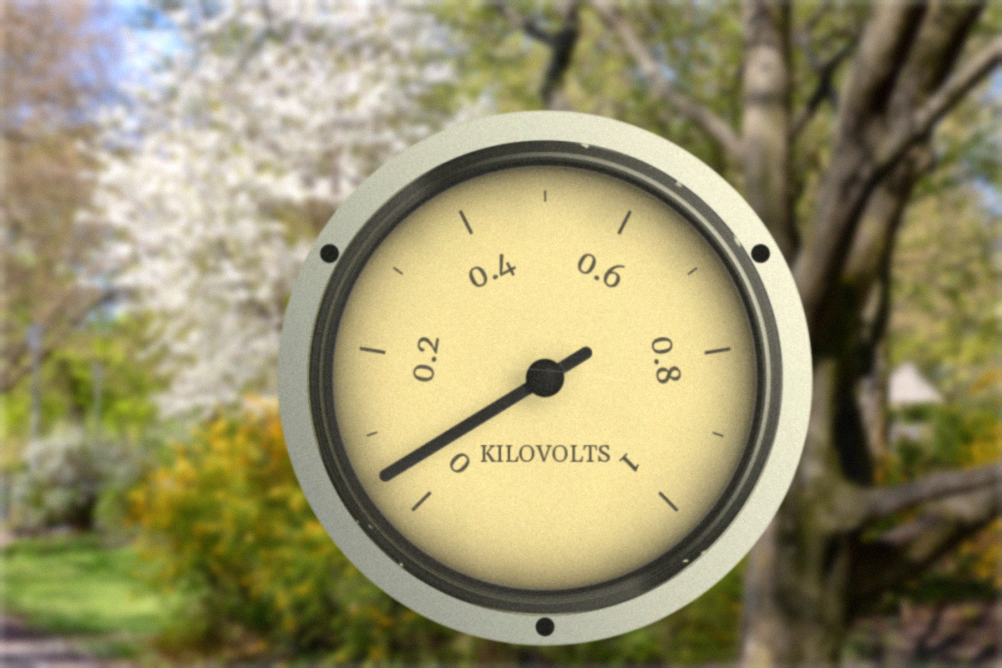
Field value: 0.05,kV
